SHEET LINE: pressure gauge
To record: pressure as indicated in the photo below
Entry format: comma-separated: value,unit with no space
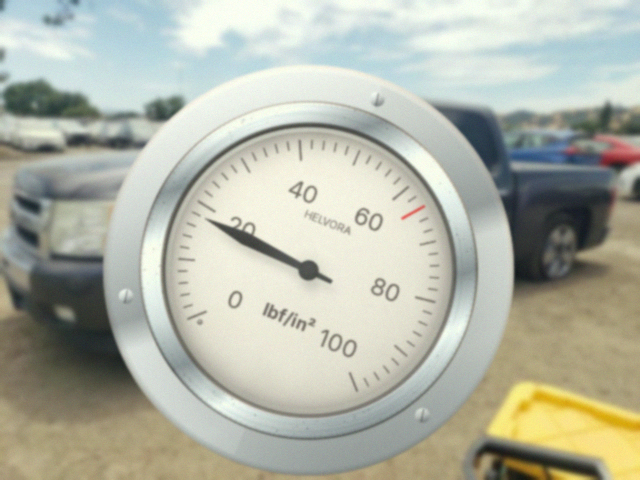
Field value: 18,psi
